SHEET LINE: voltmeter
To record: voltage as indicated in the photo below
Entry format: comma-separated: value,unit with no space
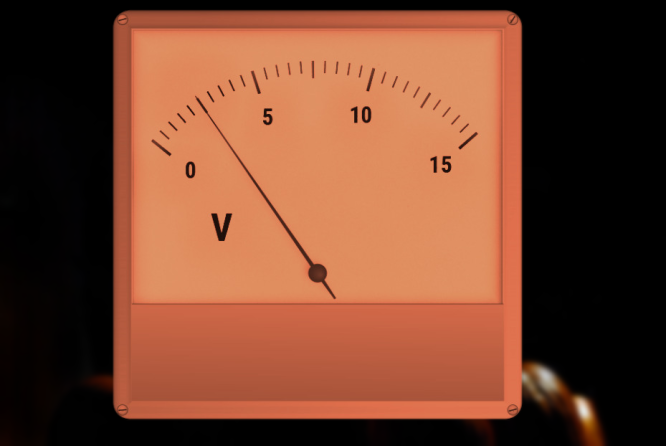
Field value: 2.5,V
